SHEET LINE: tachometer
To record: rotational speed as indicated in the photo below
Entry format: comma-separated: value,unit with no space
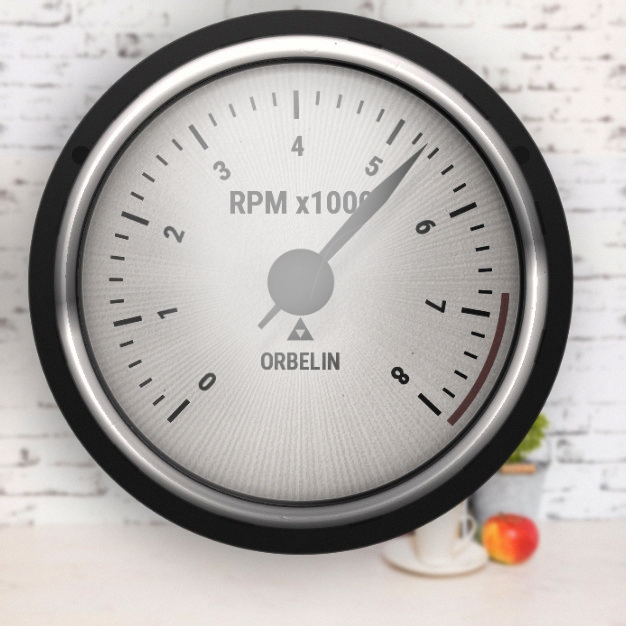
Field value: 5300,rpm
